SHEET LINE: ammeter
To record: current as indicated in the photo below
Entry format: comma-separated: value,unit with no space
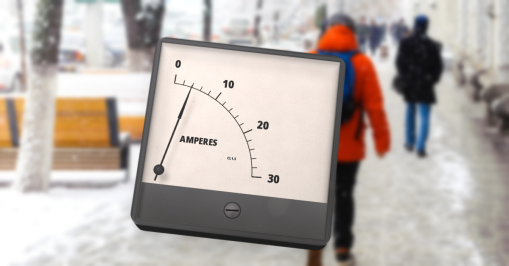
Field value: 4,A
